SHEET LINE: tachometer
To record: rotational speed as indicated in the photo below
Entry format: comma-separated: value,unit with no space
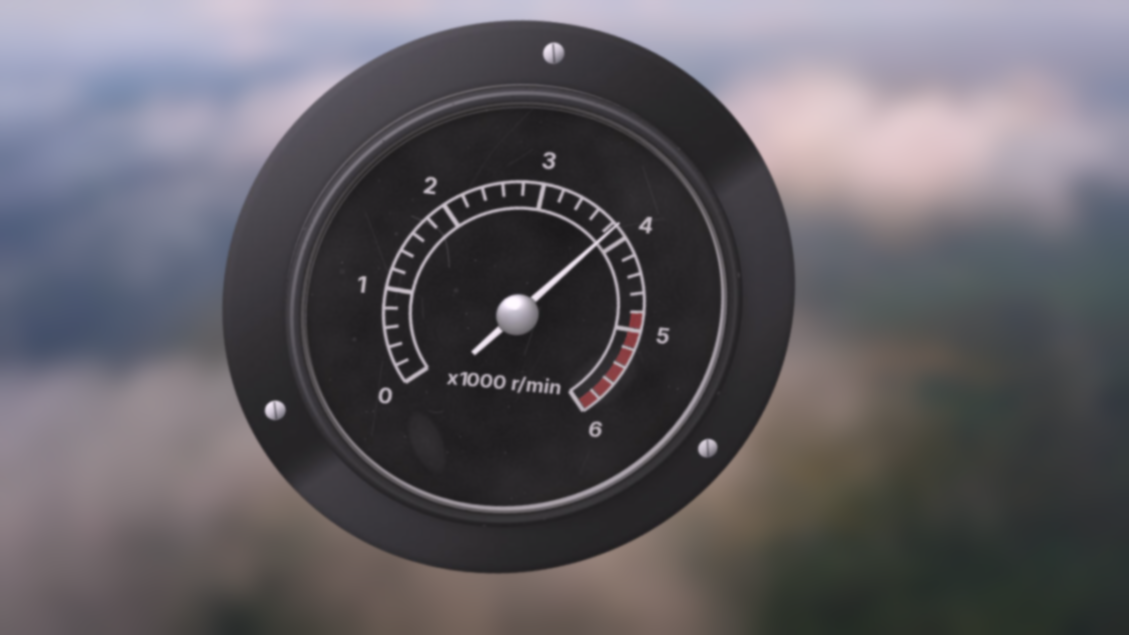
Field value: 3800,rpm
